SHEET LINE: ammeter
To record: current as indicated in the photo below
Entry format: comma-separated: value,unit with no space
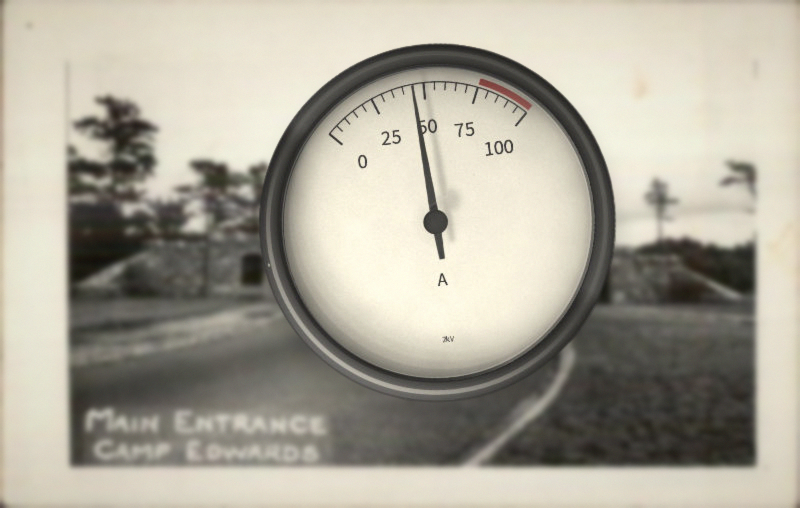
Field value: 45,A
